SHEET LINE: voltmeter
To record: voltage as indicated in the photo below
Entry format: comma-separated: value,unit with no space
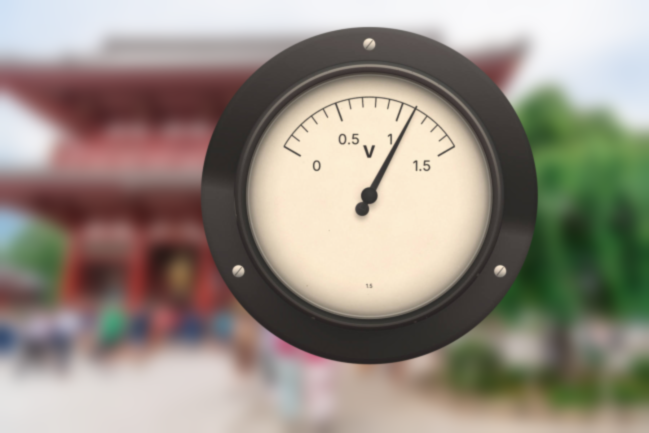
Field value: 1.1,V
